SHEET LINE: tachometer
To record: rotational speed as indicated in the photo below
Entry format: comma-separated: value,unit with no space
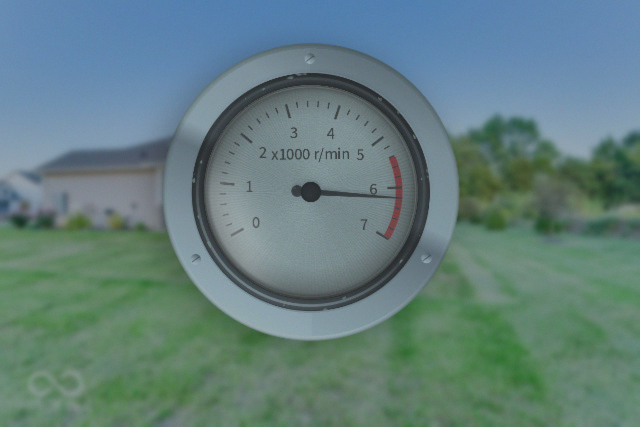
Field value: 6200,rpm
